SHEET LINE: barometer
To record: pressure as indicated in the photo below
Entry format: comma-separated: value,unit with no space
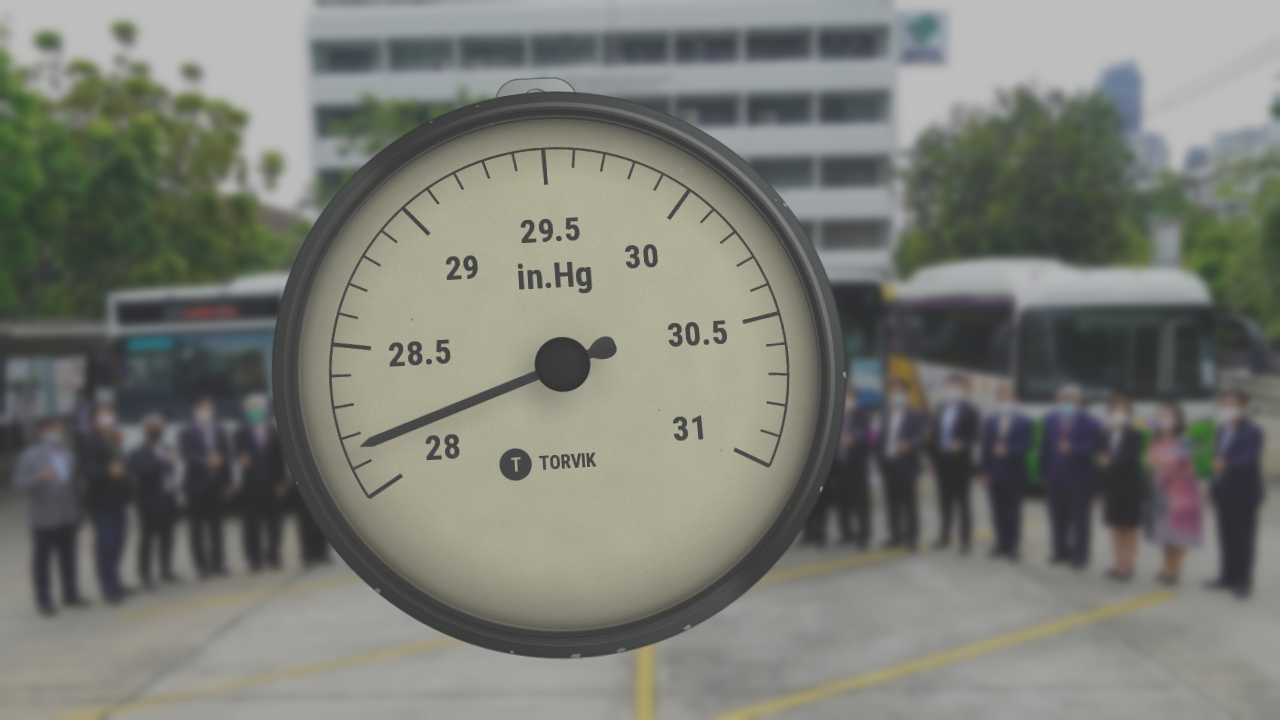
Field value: 28.15,inHg
